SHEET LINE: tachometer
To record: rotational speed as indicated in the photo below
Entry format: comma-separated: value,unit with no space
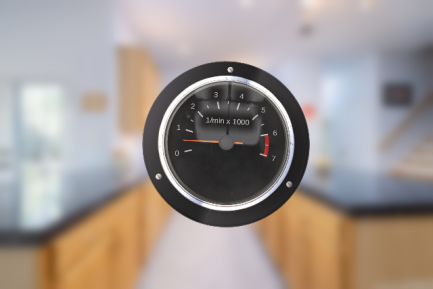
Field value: 500,rpm
